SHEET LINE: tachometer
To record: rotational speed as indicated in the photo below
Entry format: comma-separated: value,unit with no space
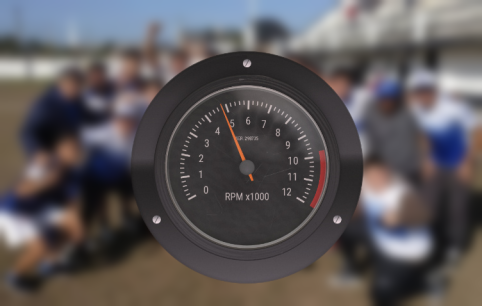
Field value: 4800,rpm
